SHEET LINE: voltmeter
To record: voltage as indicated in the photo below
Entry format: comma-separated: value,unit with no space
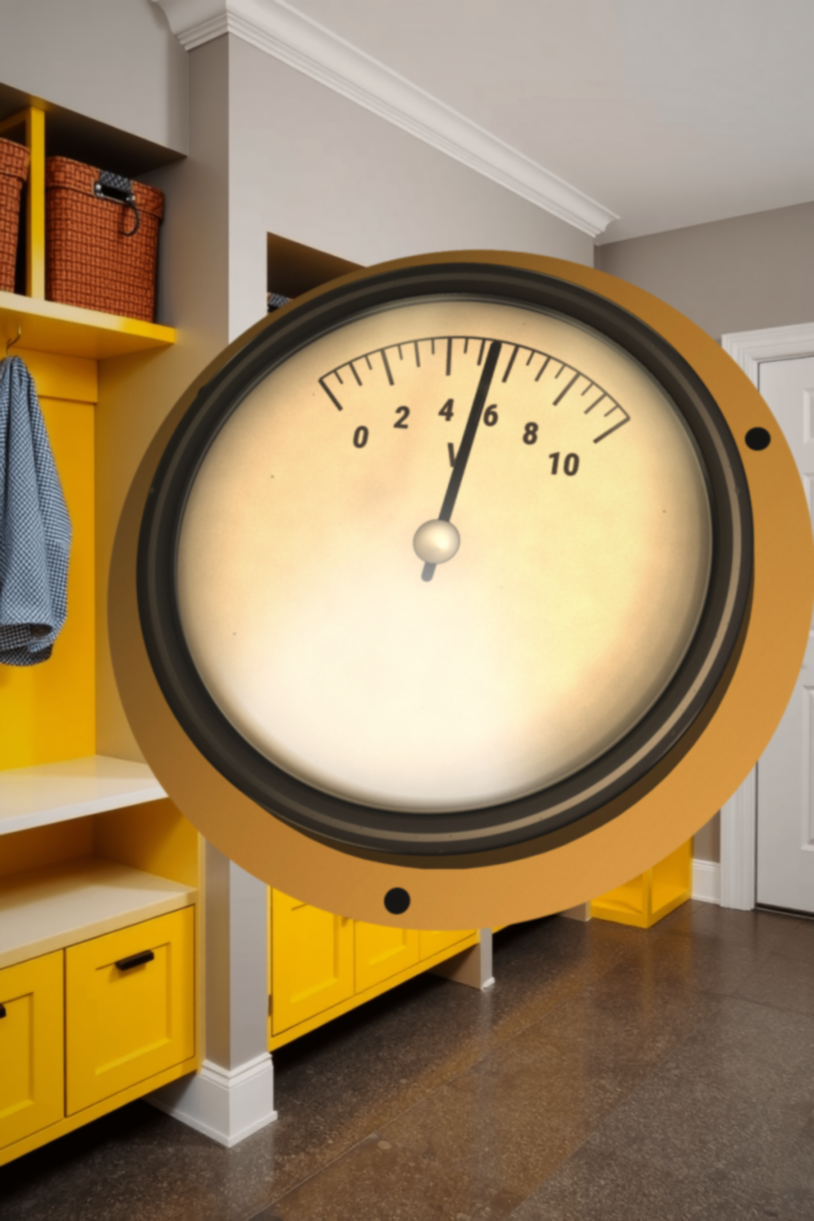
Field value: 5.5,V
